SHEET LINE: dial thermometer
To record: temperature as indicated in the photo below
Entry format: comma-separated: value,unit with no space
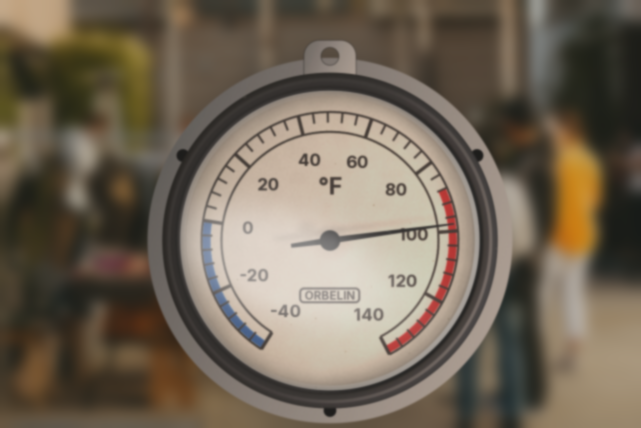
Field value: 98,°F
